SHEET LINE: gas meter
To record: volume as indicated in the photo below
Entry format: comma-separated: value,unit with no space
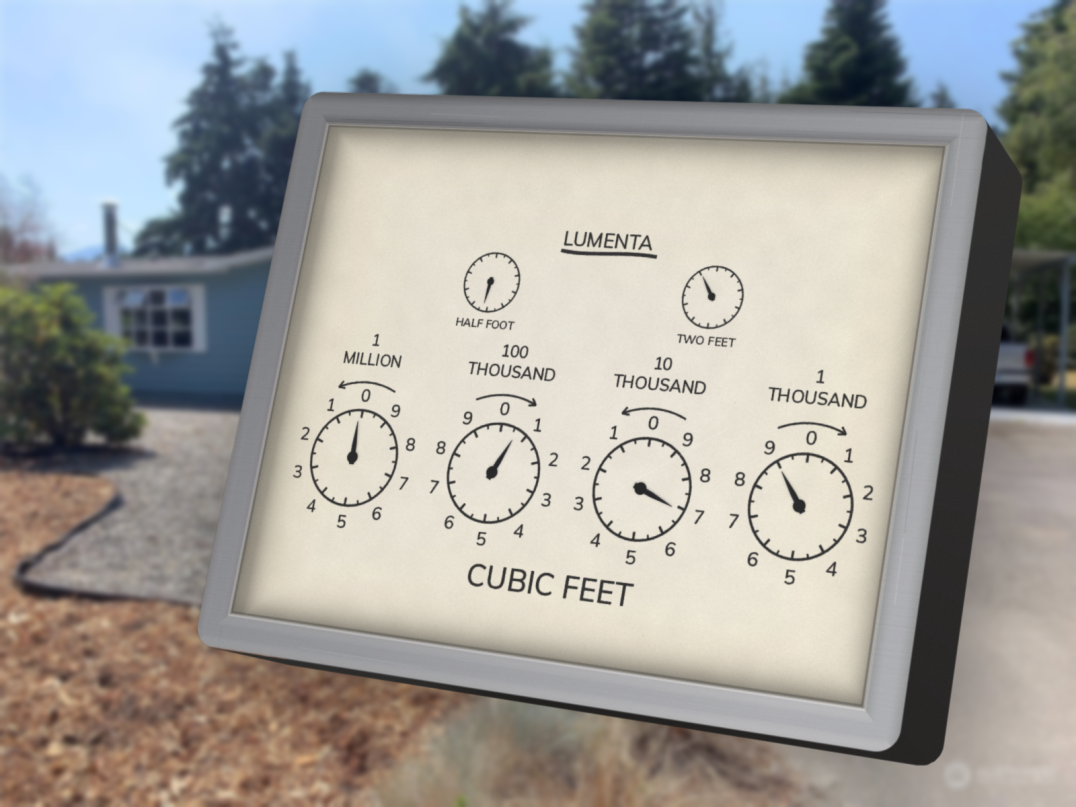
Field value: 6900,ft³
